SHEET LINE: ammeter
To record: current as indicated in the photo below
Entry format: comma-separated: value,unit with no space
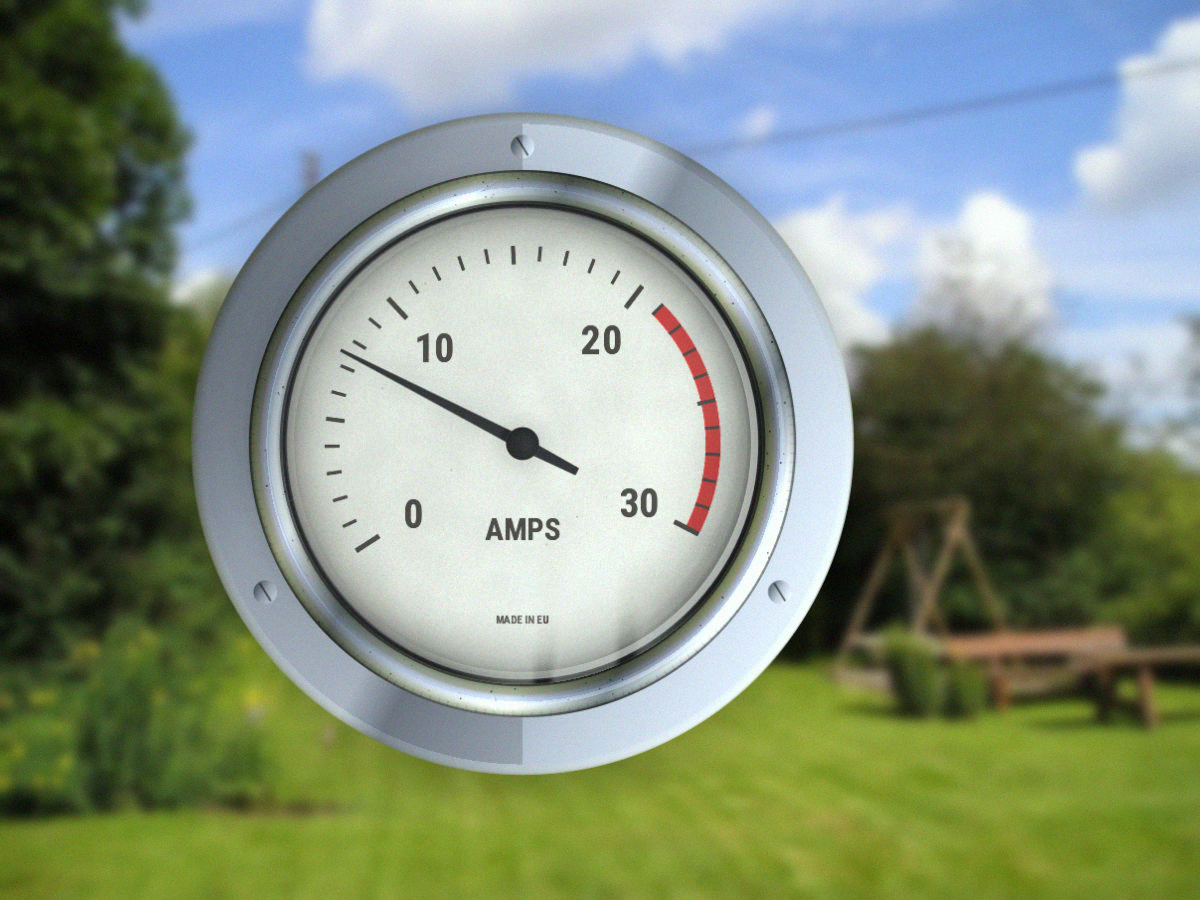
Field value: 7.5,A
